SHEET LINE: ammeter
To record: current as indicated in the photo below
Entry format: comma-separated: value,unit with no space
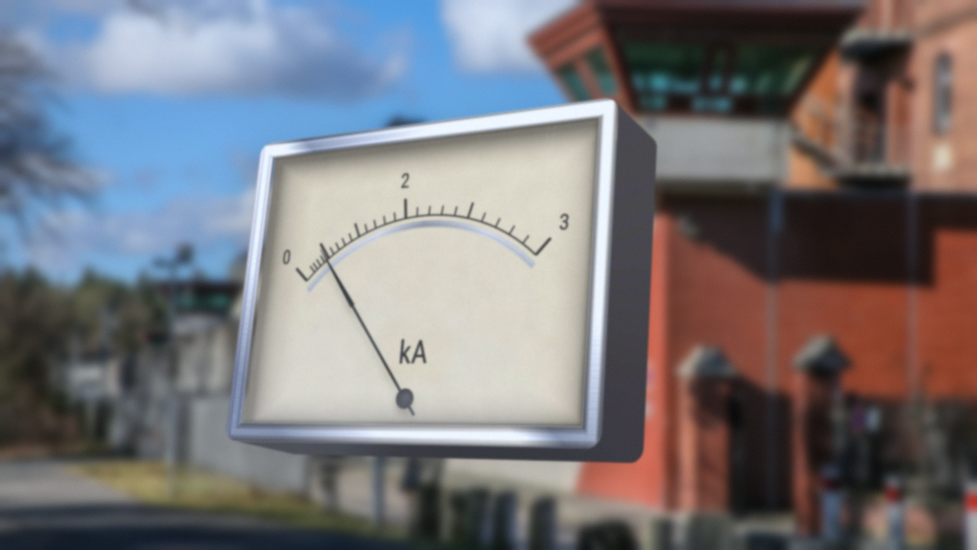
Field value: 1,kA
